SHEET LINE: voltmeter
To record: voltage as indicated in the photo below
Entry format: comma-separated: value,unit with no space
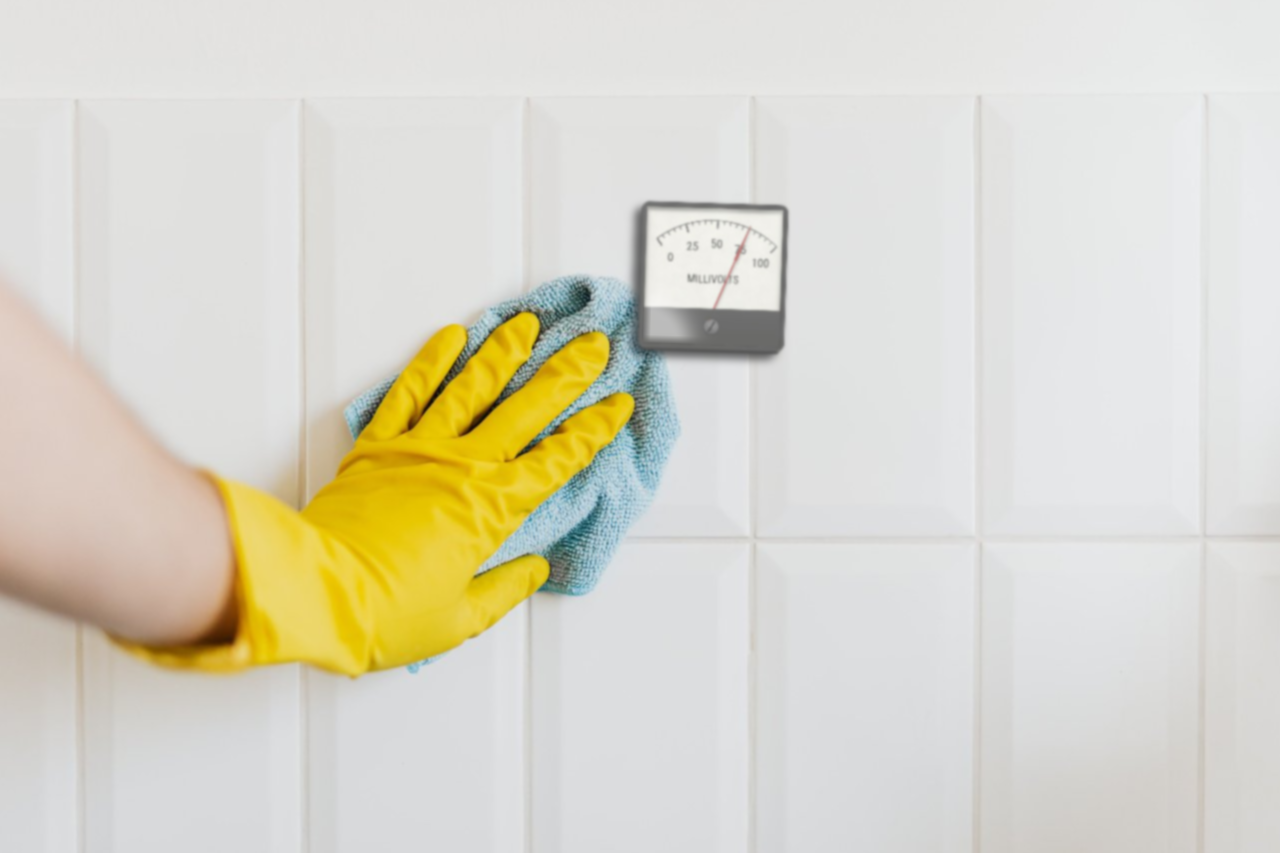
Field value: 75,mV
